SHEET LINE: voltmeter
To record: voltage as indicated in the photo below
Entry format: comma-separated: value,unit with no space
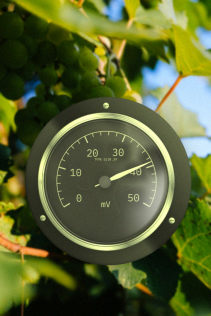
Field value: 39,mV
